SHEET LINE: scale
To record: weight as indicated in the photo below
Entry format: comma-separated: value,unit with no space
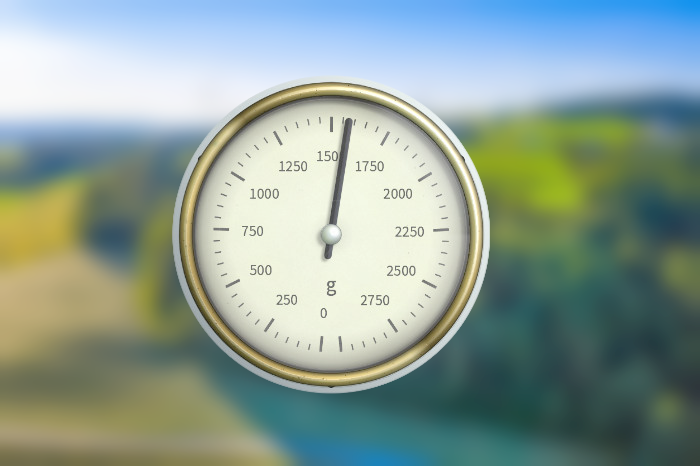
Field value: 1575,g
